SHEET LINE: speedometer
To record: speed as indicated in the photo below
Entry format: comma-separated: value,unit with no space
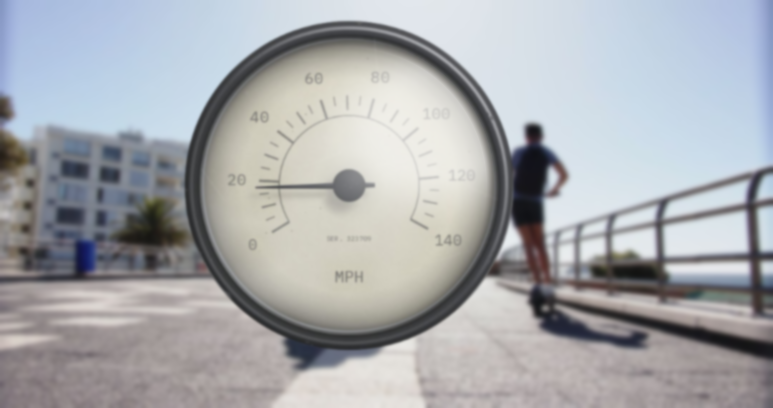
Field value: 17.5,mph
